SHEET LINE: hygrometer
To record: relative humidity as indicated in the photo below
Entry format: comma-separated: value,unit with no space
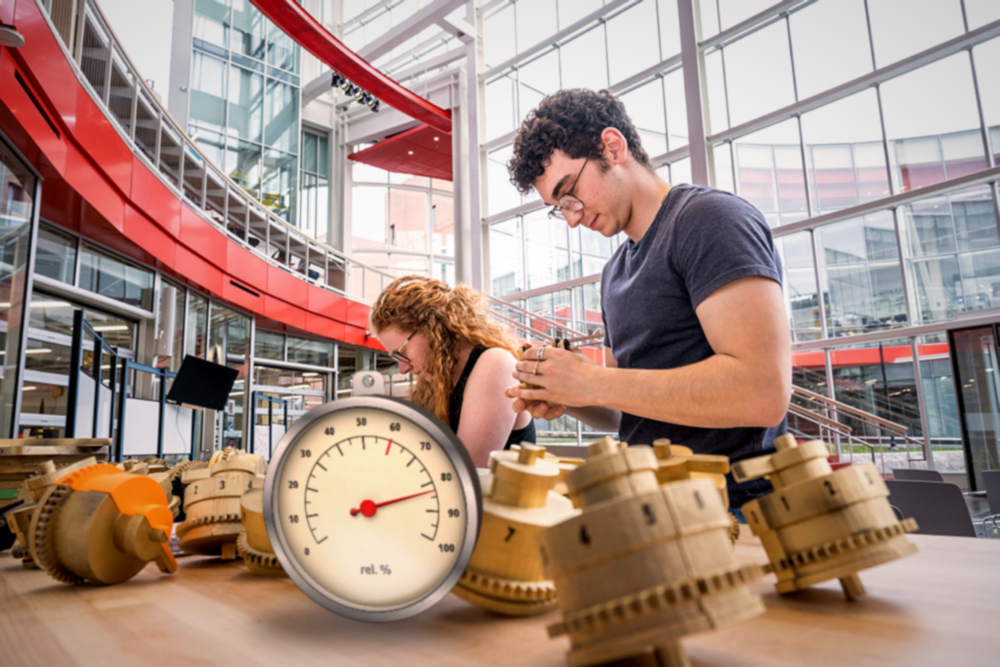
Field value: 82.5,%
